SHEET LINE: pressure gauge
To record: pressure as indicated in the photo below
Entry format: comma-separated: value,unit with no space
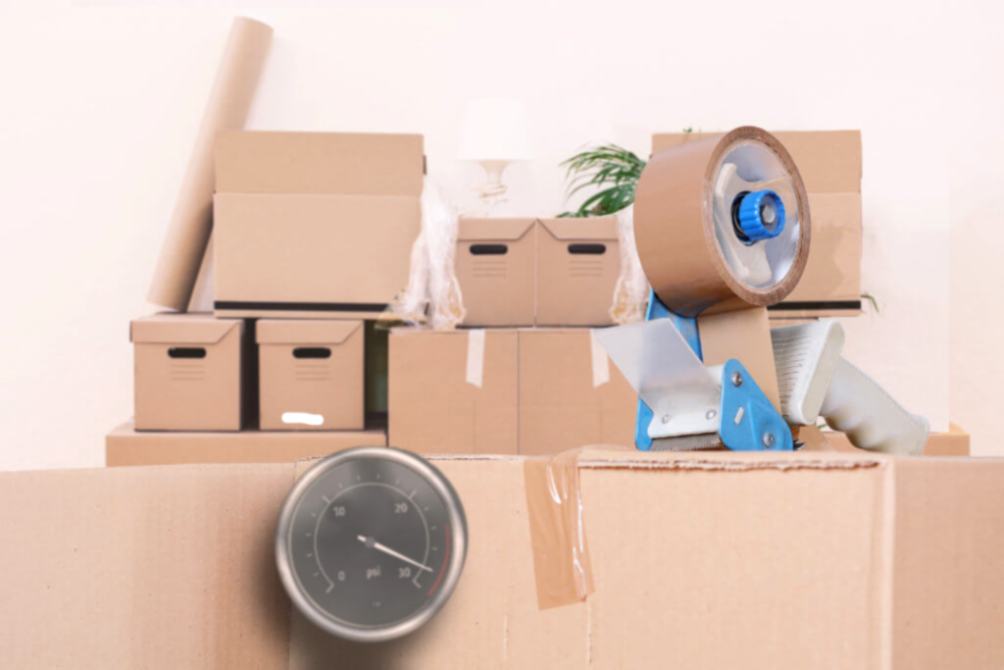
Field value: 28,psi
